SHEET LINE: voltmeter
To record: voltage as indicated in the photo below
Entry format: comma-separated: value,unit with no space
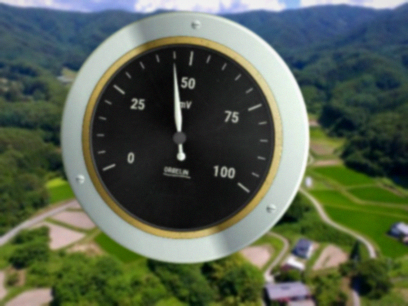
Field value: 45,mV
